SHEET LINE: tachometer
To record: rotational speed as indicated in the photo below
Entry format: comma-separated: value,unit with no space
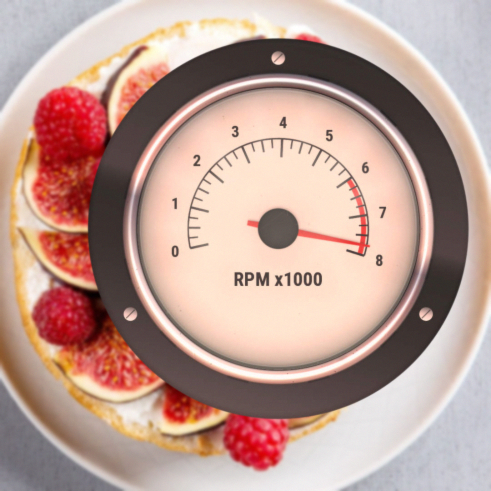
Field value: 7750,rpm
